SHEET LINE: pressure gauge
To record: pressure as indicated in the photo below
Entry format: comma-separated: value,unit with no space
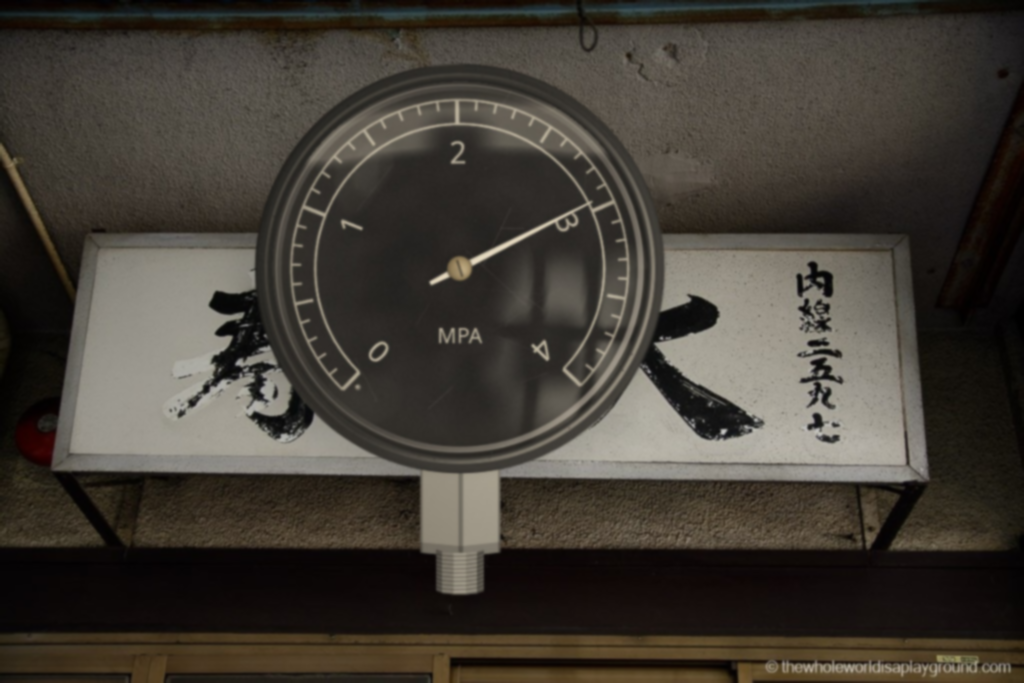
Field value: 2.95,MPa
